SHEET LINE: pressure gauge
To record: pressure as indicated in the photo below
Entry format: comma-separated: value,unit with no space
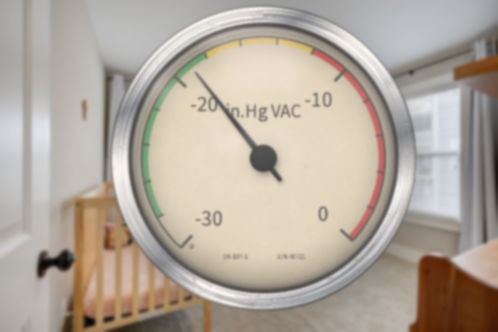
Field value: -19,inHg
